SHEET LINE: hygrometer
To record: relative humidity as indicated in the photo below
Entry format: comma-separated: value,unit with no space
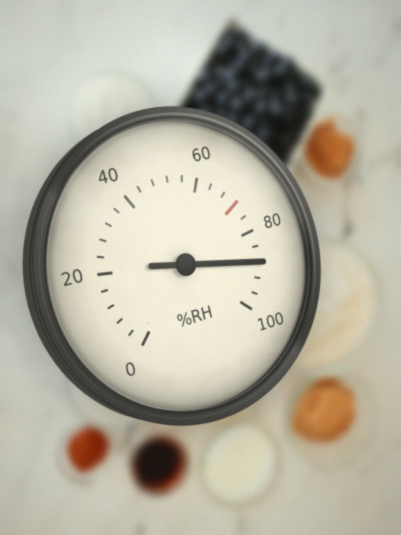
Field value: 88,%
